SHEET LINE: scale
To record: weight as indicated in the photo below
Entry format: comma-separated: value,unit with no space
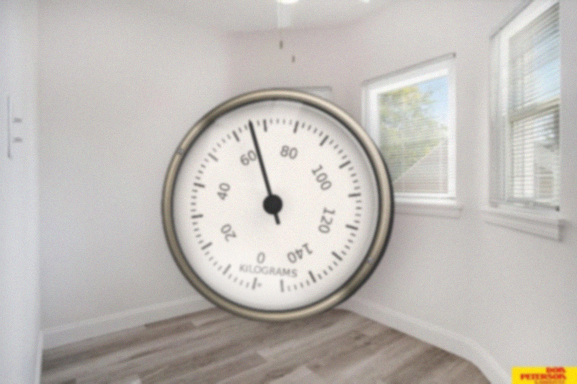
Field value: 66,kg
